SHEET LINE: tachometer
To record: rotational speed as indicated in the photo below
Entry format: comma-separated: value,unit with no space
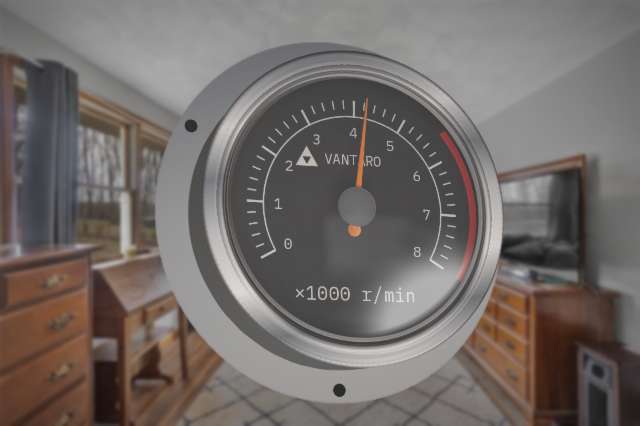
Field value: 4200,rpm
